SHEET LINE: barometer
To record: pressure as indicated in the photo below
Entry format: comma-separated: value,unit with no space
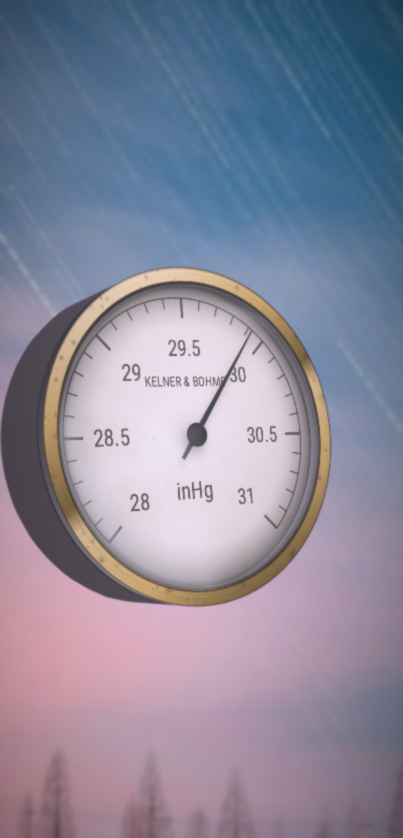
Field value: 29.9,inHg
